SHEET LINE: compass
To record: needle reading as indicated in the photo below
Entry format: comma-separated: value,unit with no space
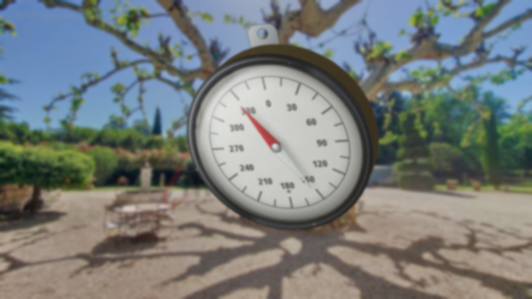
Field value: 330,°
